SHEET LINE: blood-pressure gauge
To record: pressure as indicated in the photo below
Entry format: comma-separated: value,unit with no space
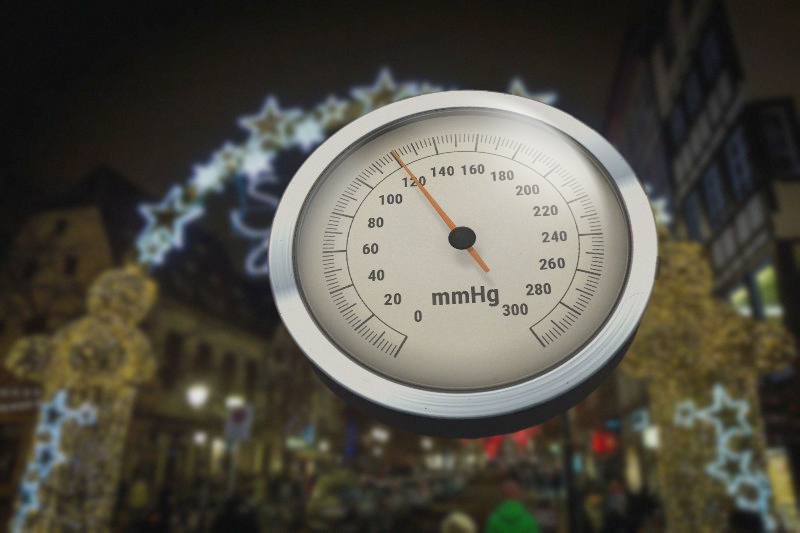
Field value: 120,mmHg
